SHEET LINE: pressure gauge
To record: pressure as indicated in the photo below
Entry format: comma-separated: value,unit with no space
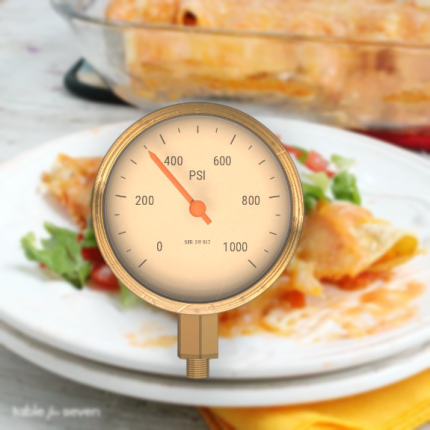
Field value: 350,psi
